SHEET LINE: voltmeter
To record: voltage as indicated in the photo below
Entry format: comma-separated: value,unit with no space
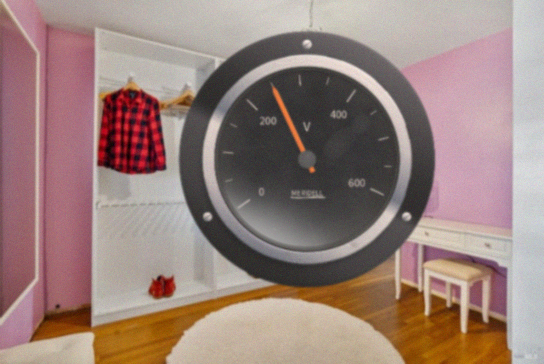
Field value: 250,V
